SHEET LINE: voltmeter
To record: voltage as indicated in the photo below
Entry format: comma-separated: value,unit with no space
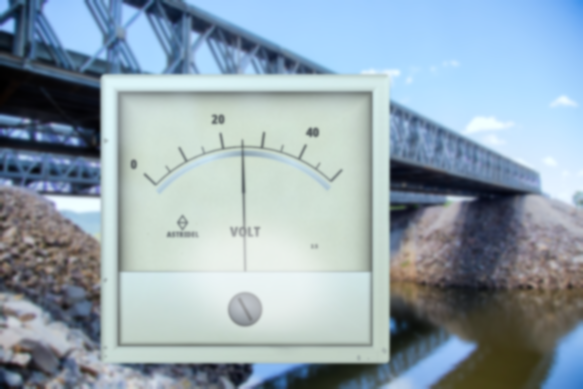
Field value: 25,V
